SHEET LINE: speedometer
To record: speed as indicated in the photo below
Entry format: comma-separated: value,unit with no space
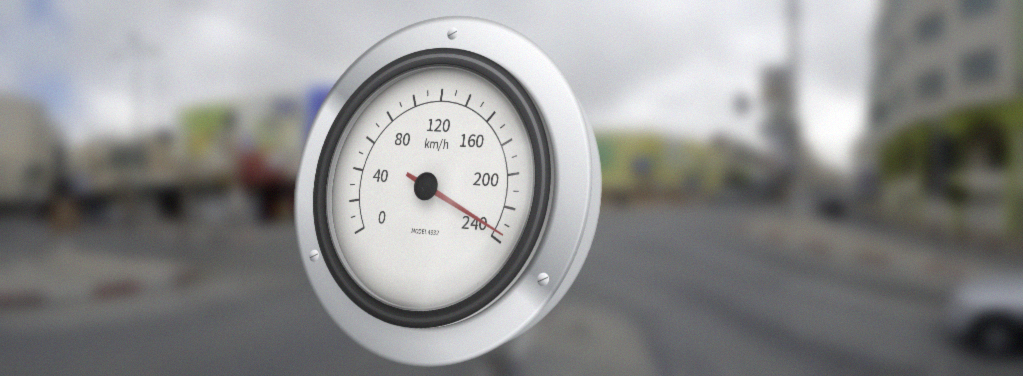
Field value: 235,km/h
